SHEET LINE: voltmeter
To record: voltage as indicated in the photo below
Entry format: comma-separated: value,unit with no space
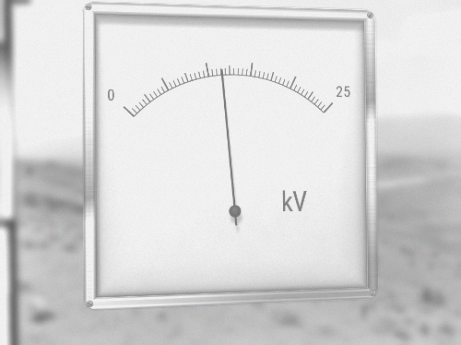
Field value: 11.5,kV
